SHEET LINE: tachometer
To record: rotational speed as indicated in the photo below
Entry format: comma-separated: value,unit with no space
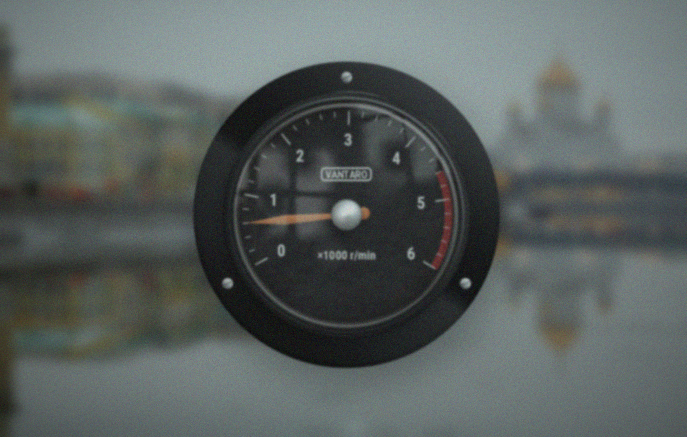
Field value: 600,rpm
